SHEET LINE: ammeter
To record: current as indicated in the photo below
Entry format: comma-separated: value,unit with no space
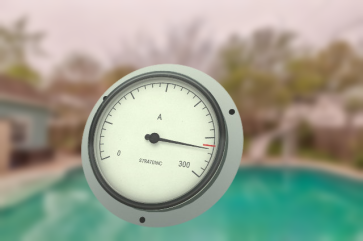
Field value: 265,A
